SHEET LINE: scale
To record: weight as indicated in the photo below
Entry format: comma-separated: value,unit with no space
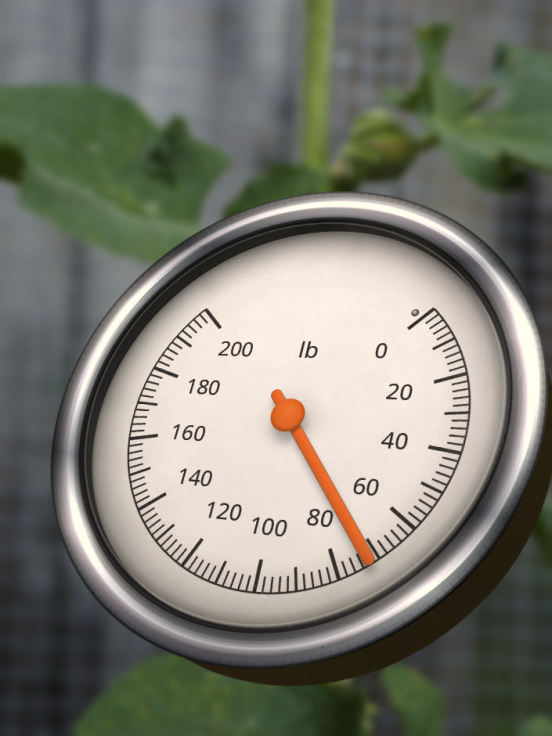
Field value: 72,lb
